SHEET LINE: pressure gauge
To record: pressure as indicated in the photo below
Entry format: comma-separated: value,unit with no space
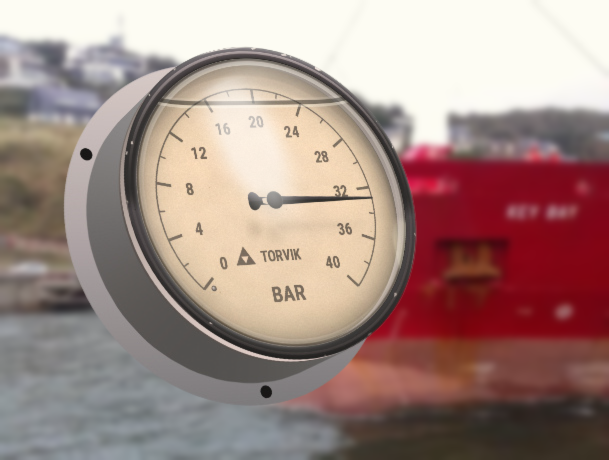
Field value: 33,bar
